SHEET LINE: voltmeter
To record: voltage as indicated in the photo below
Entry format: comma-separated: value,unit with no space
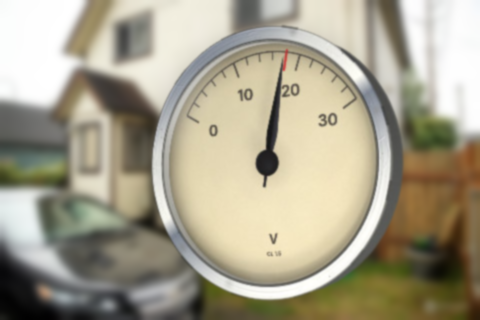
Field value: 18,V
